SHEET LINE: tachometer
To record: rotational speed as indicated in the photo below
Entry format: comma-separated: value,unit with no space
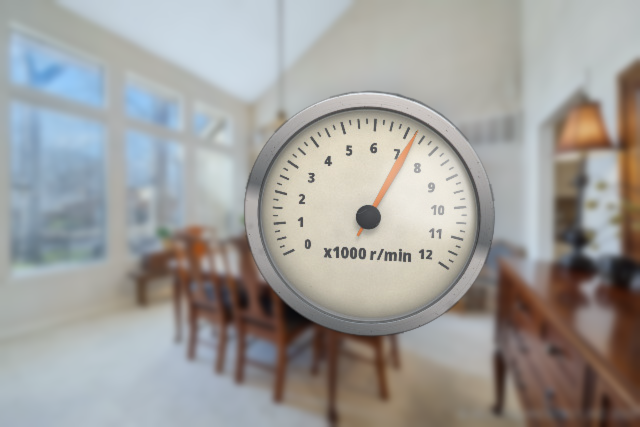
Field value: 7250,rpm
